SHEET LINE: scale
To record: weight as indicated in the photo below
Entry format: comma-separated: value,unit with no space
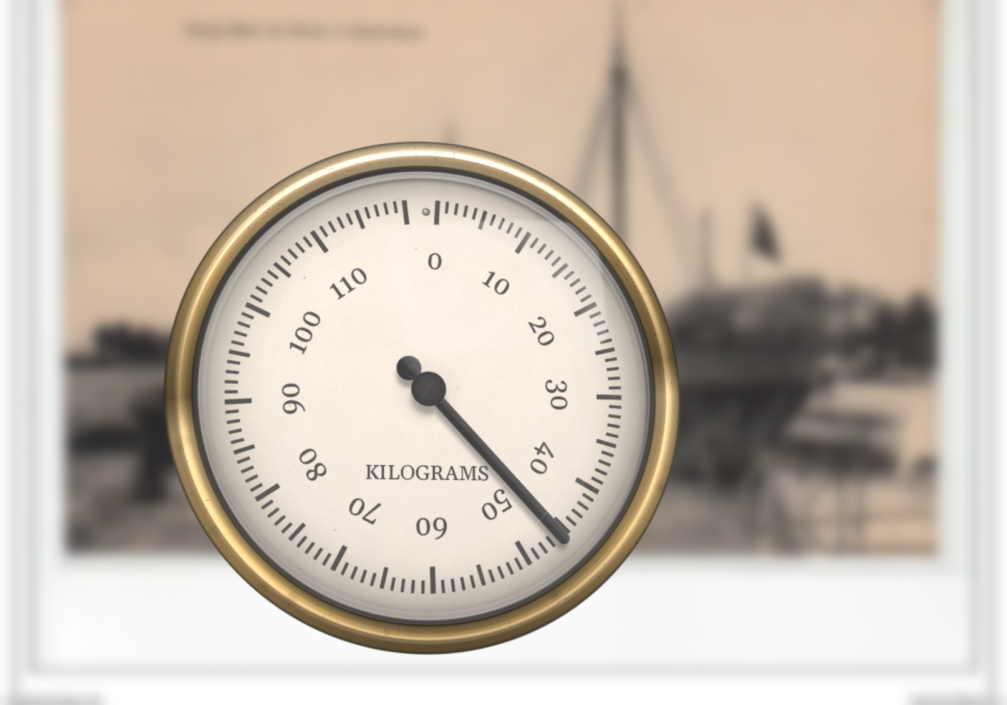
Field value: 46,kg
